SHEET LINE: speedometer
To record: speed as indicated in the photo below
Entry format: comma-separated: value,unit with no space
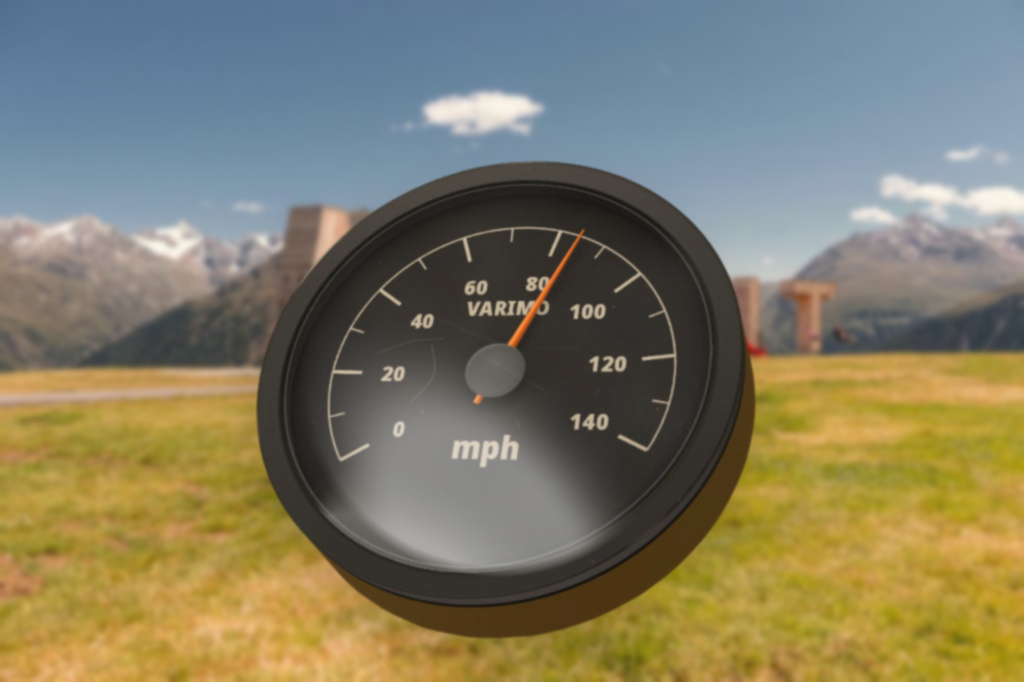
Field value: 85,mph
